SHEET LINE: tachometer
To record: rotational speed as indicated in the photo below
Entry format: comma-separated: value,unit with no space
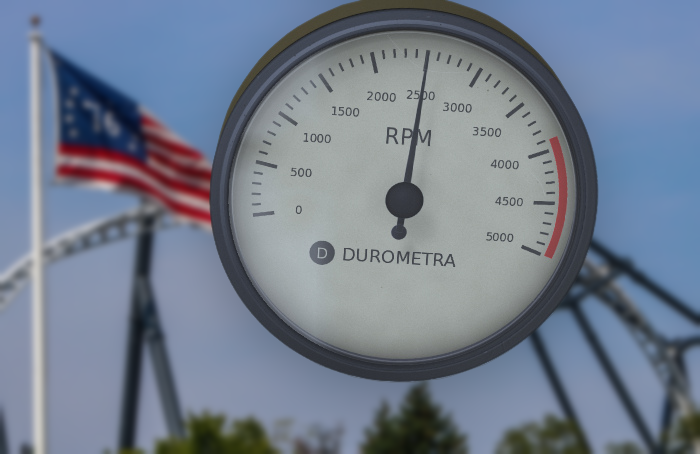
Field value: 2500,rpm
